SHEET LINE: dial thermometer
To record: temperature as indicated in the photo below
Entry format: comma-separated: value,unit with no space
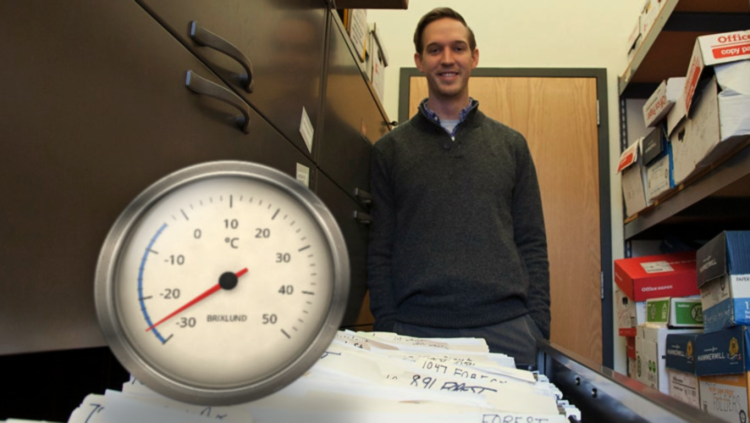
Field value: -26,°C
